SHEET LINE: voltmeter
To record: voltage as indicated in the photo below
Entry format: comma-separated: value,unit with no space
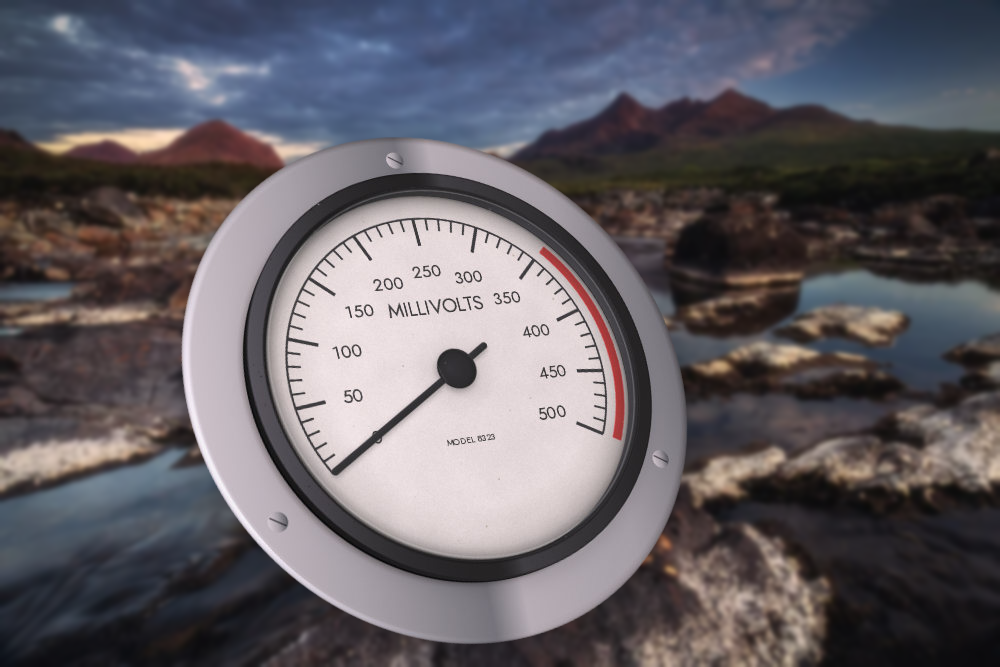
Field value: 0,mV
